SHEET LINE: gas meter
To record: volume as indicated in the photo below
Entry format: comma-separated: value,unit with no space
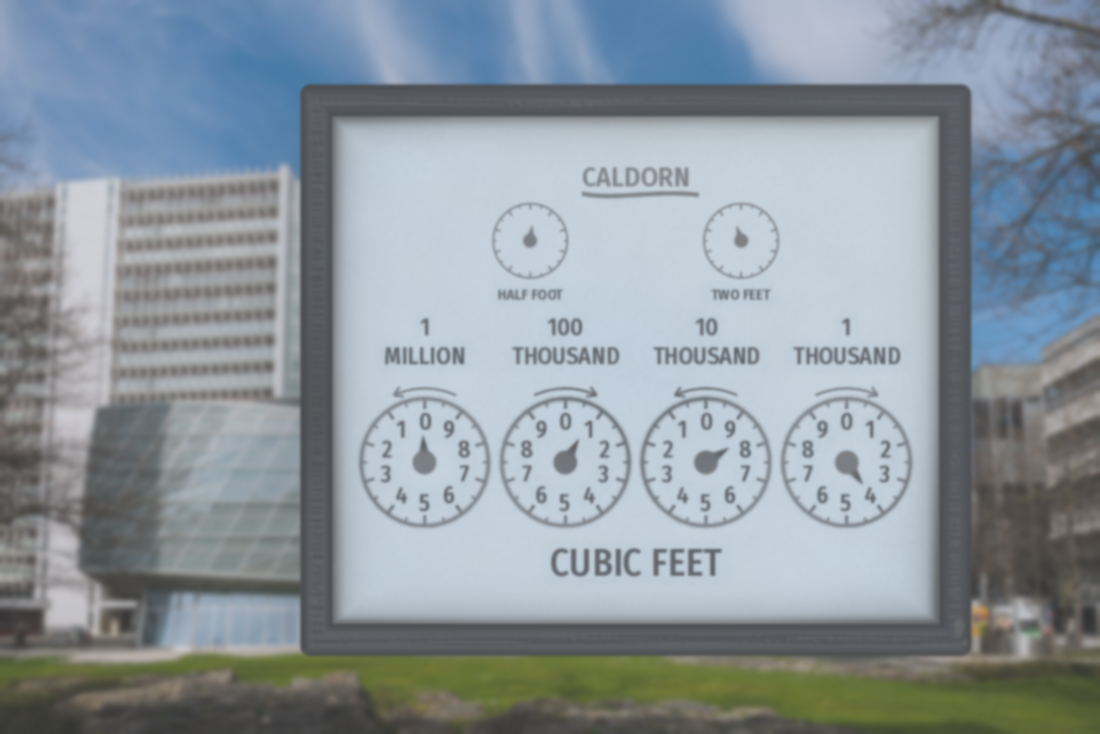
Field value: 8400,ft³
